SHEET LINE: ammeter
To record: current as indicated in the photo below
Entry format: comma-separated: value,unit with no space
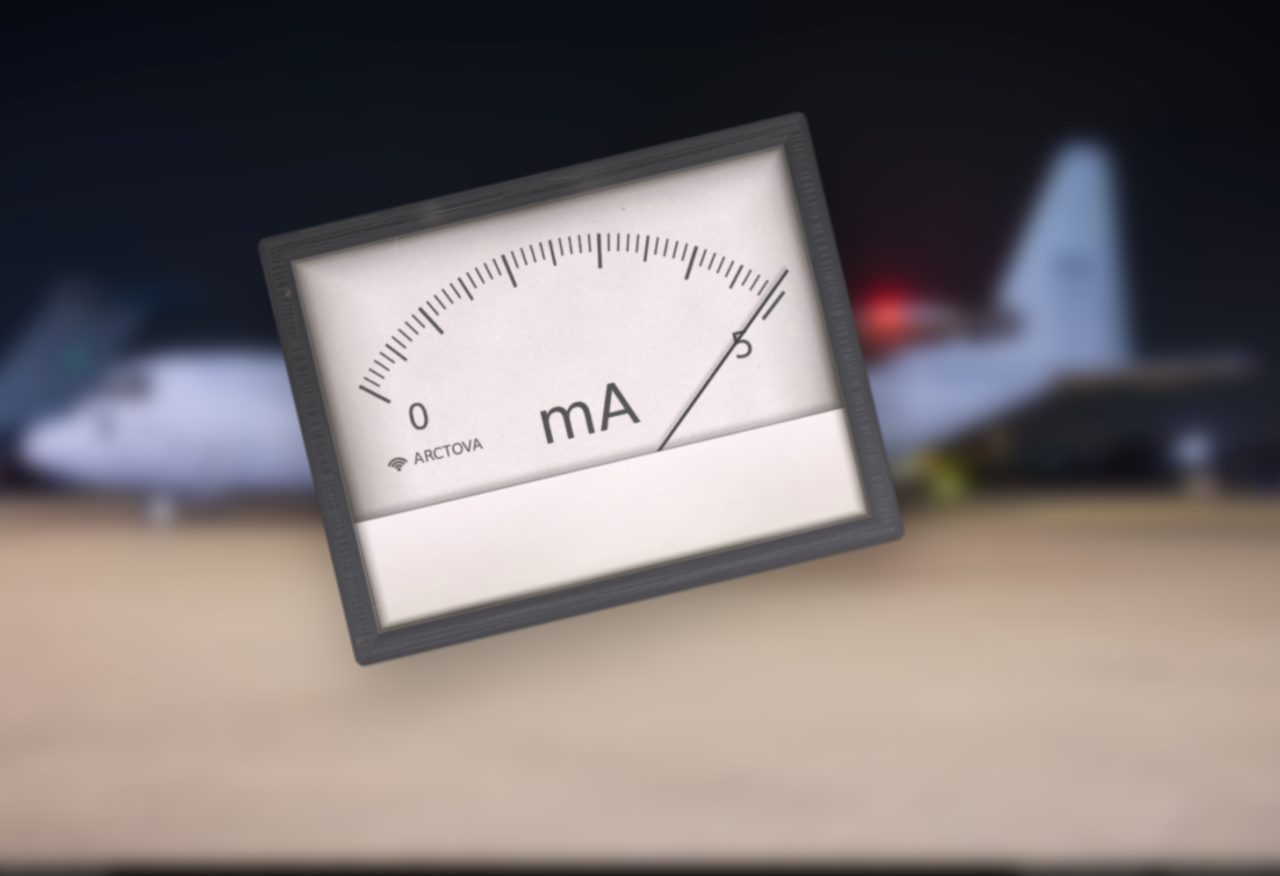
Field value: 4.9,mA
